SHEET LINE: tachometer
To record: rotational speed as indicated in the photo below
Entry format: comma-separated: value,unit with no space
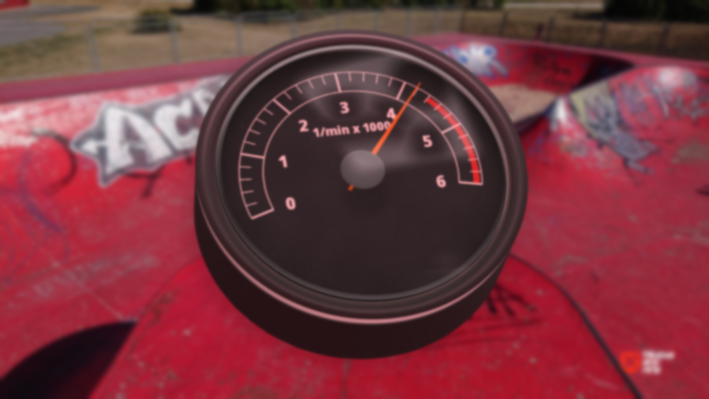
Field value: 4200,rpm
